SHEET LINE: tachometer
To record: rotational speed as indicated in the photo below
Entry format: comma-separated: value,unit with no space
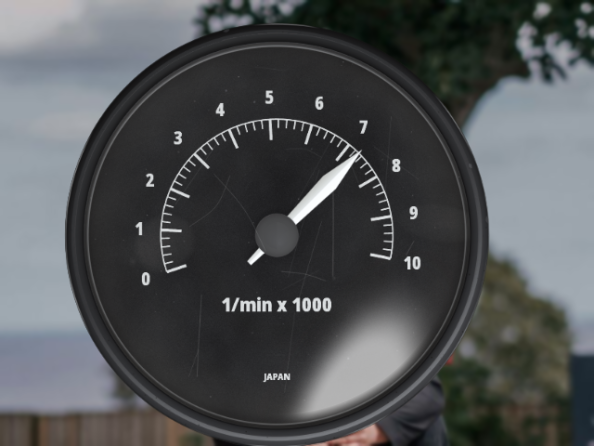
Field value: 7300,rpm
